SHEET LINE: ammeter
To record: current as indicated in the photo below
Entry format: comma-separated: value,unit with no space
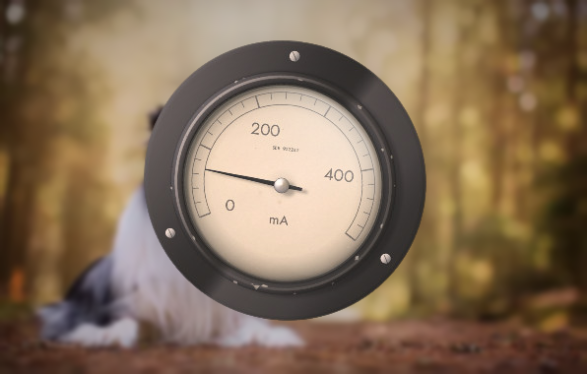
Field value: 70,mA
